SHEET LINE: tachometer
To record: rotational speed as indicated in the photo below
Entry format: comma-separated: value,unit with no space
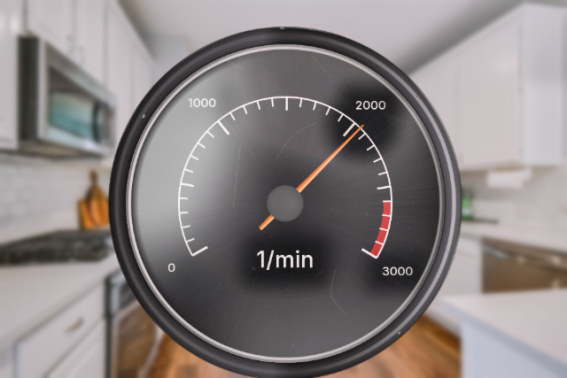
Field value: 2050,rpm
